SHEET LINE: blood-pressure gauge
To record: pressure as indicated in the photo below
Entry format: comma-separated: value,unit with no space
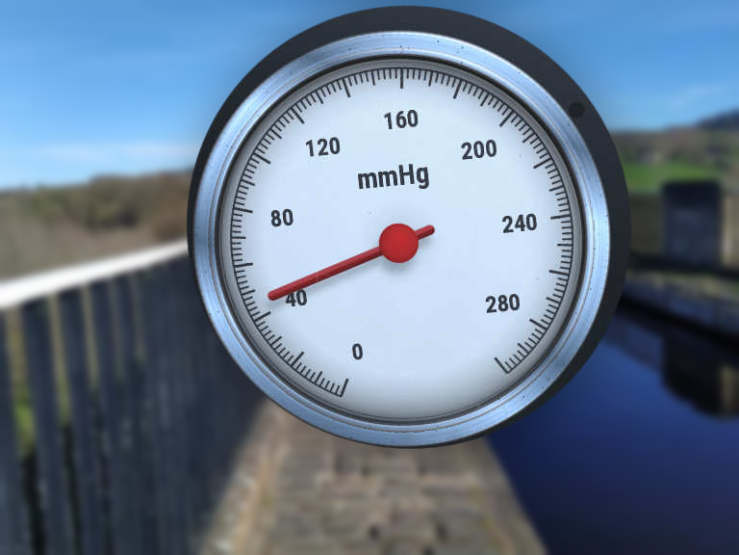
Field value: 46,mmHg
